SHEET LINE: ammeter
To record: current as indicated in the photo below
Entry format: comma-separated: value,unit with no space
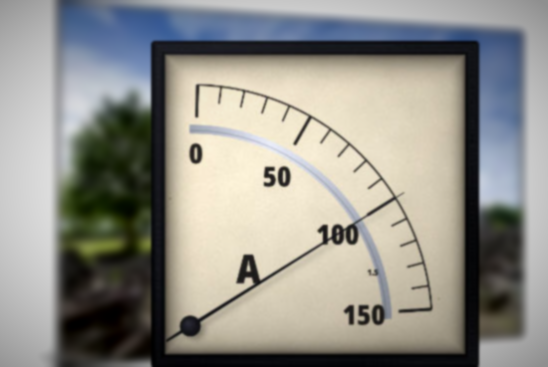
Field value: 100,A
